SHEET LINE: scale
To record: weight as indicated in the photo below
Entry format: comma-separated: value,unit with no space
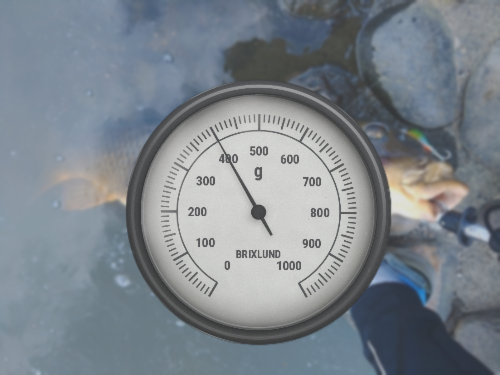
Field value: 400,g
